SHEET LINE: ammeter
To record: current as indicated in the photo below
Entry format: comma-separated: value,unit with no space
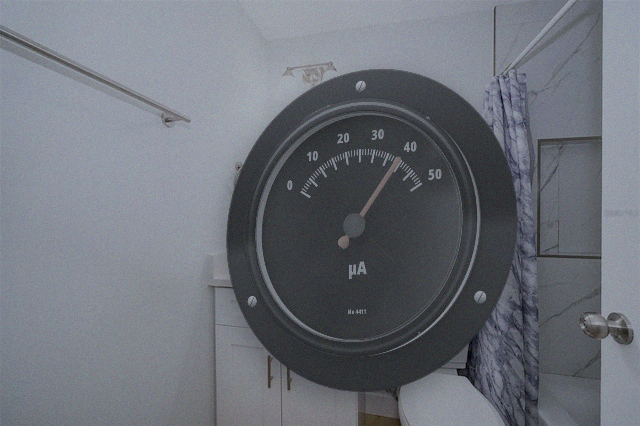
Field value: 40,µA
